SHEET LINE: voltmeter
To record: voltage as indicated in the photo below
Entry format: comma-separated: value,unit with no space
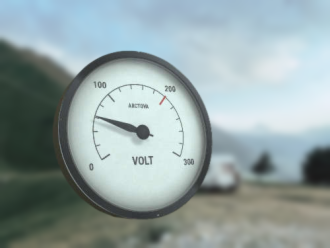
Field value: 60,V
